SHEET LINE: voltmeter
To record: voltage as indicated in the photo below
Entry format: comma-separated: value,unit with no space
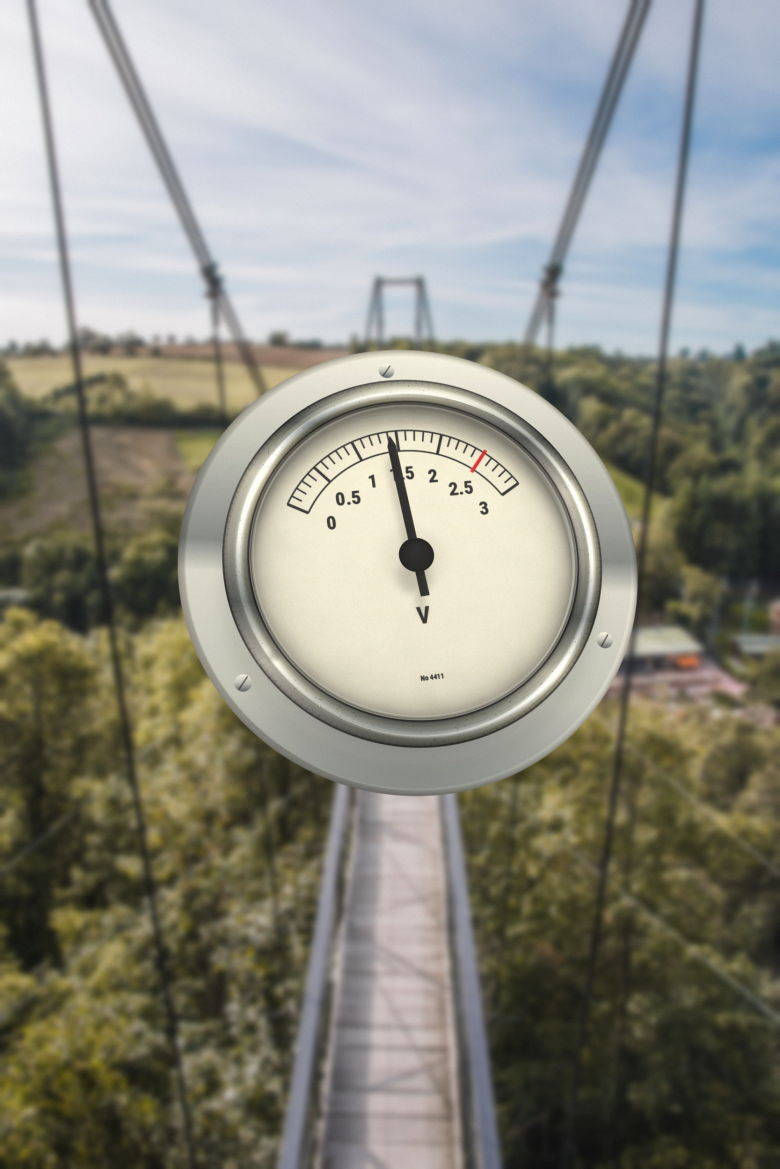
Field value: 1.4,V
